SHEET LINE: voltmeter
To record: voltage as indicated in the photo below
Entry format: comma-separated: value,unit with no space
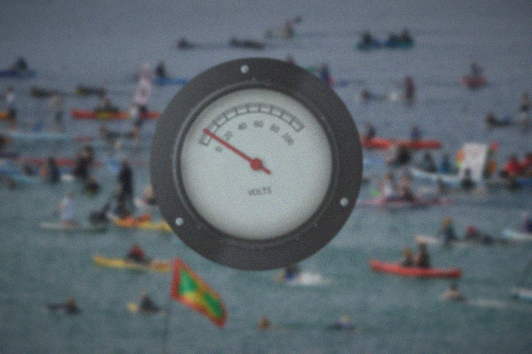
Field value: 10,V
